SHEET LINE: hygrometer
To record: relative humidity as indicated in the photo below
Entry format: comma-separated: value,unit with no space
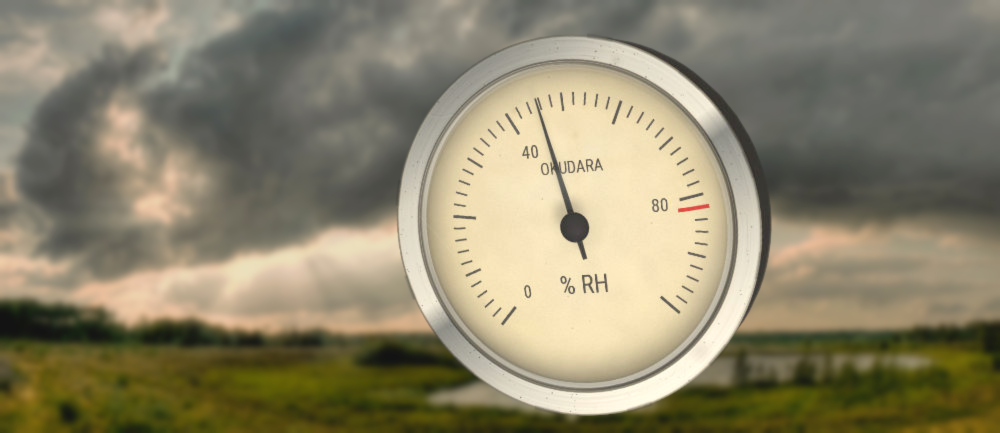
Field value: 46,%
